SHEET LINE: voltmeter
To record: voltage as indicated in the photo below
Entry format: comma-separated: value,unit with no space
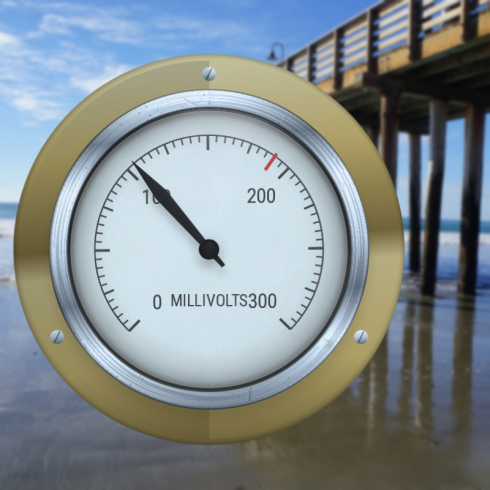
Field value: 105,mV
